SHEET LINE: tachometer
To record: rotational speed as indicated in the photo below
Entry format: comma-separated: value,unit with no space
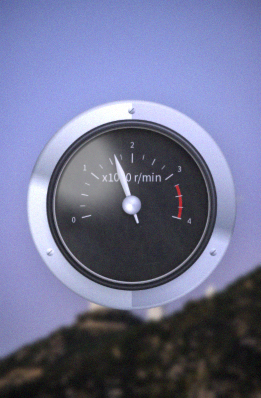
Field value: 1625,rpm
